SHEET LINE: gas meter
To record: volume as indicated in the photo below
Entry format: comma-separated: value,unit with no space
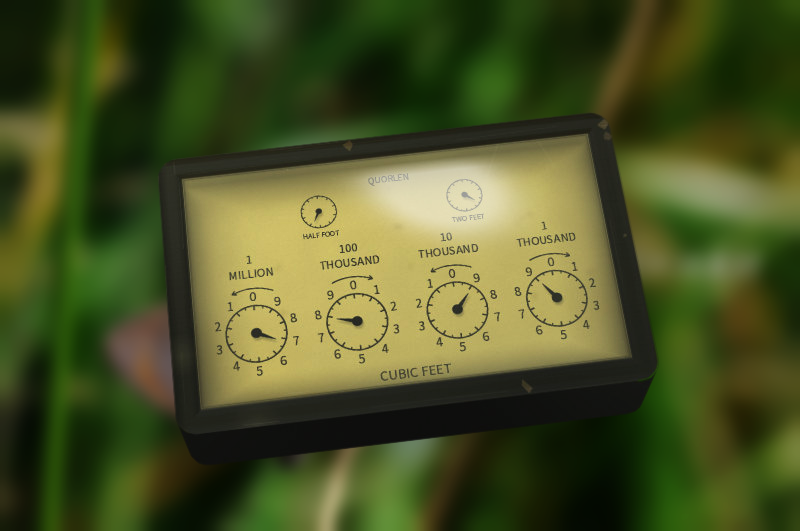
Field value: 678900,ft³
